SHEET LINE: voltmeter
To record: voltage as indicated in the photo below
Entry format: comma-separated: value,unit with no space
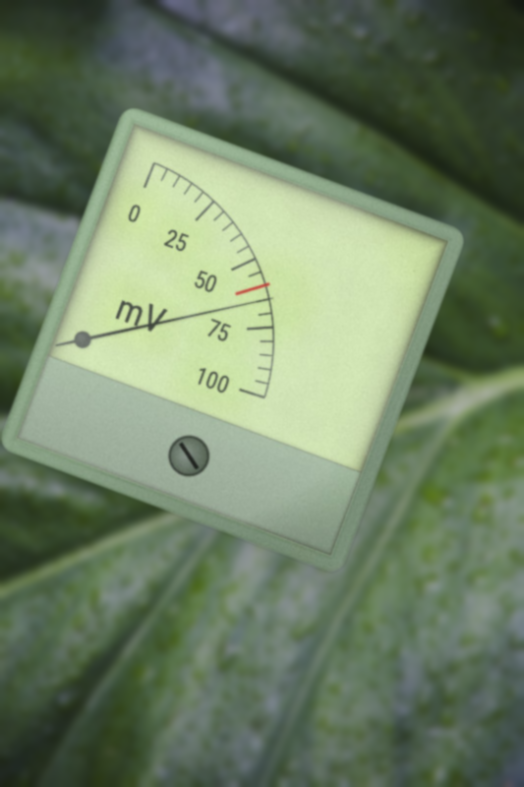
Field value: 65,mV
